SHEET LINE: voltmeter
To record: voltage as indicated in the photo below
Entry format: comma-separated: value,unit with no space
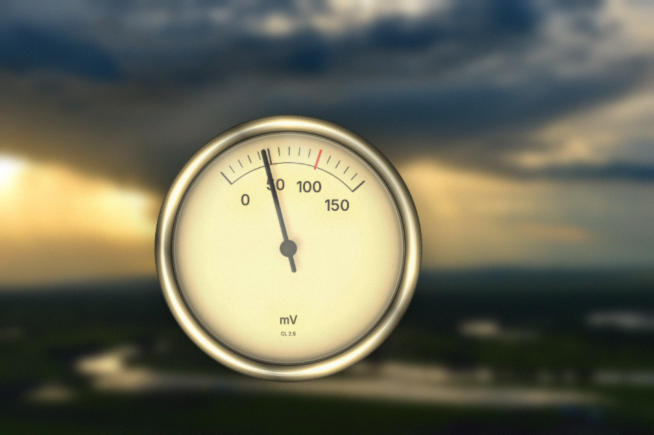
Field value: 45,mV
